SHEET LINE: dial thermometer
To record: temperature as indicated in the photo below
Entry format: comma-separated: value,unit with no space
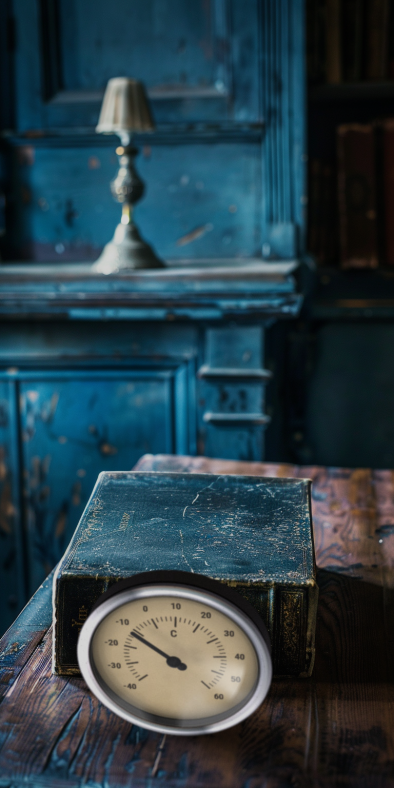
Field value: -10,°C
